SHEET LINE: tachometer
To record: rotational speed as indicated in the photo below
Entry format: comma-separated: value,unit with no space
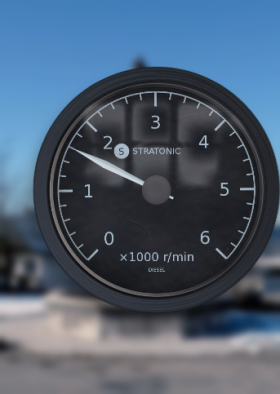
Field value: 1600,rpm
